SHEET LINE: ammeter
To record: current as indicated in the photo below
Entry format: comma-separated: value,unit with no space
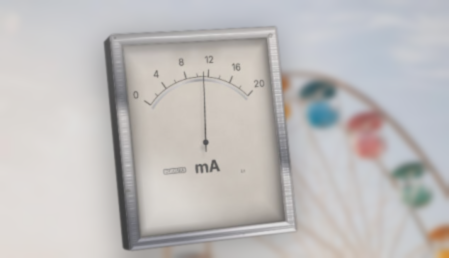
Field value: 11,mA
